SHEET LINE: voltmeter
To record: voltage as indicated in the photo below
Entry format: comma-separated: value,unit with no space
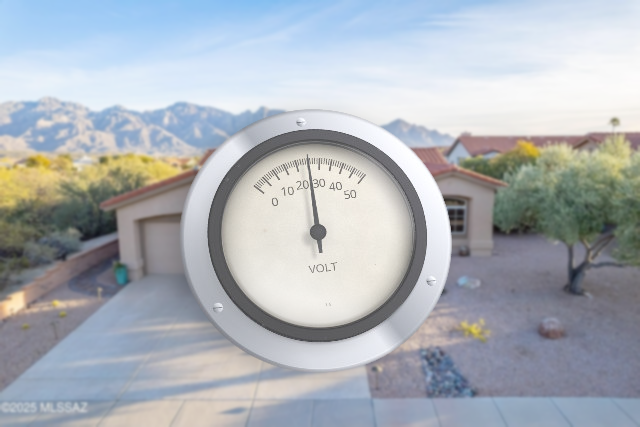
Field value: 25,V
